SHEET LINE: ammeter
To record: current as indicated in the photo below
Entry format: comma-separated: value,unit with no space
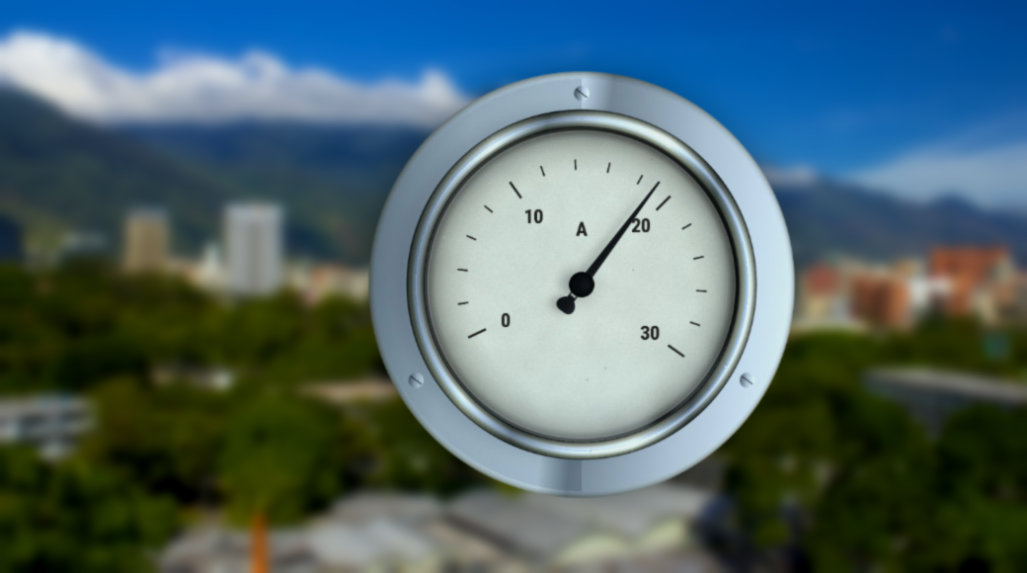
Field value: 19,A
